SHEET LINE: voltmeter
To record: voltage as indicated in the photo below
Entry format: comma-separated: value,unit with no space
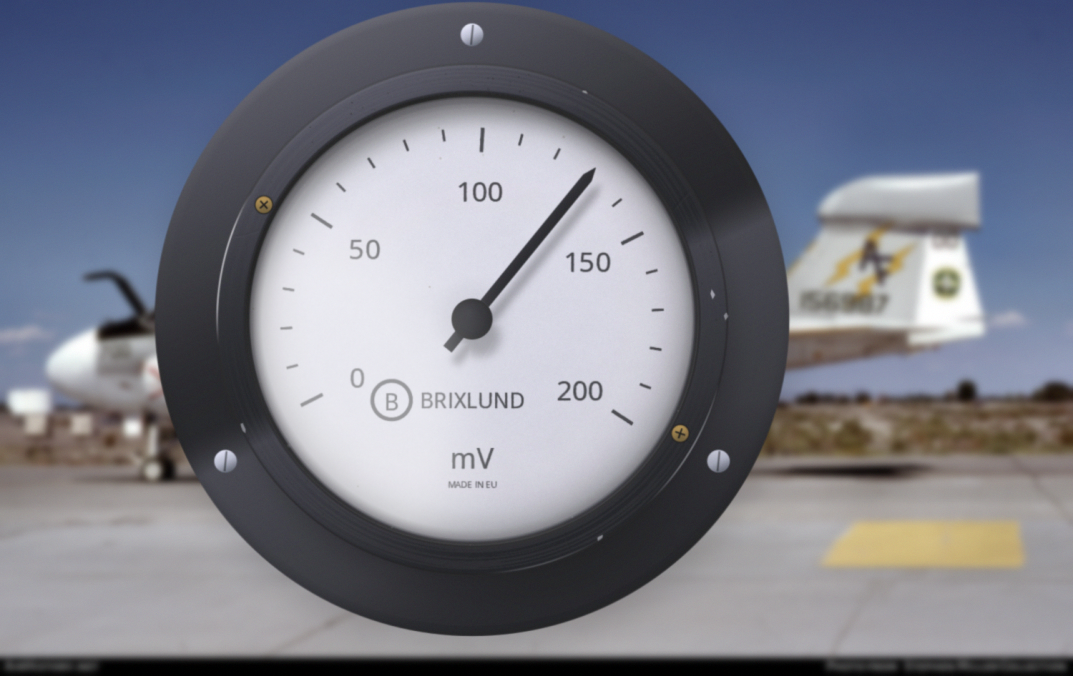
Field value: 130,mV
